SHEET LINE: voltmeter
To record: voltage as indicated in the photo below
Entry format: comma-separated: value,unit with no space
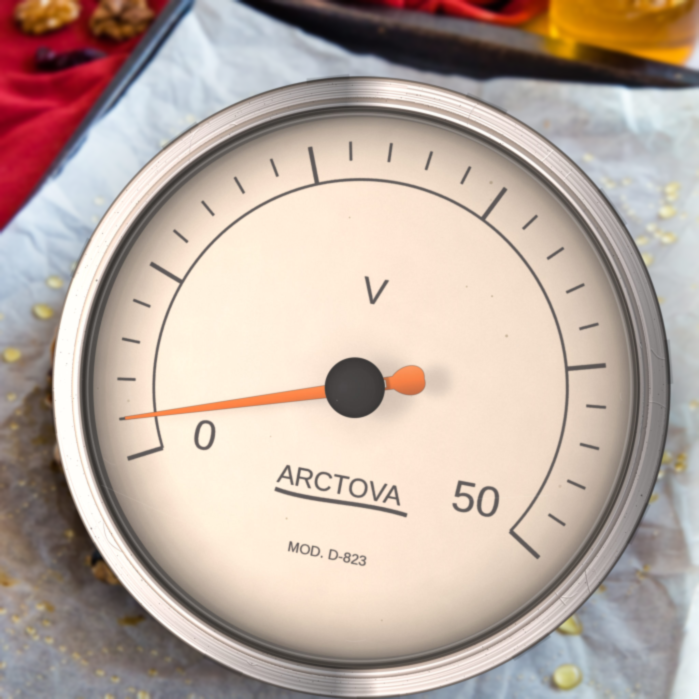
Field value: 2,V
